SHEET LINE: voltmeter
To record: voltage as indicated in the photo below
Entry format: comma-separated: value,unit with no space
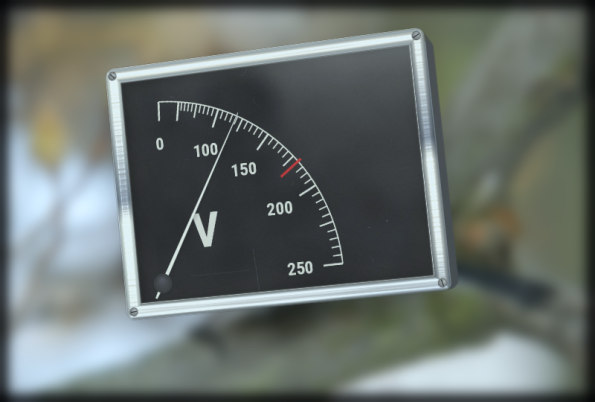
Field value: 120,V
